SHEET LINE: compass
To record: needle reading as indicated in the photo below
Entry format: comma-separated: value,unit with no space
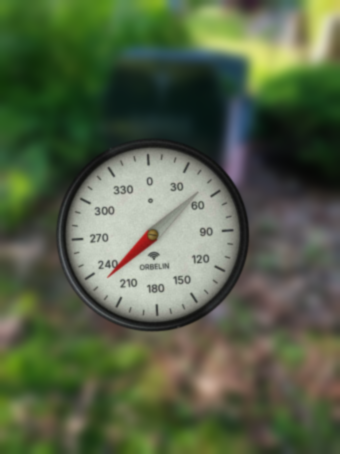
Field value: 230,°
